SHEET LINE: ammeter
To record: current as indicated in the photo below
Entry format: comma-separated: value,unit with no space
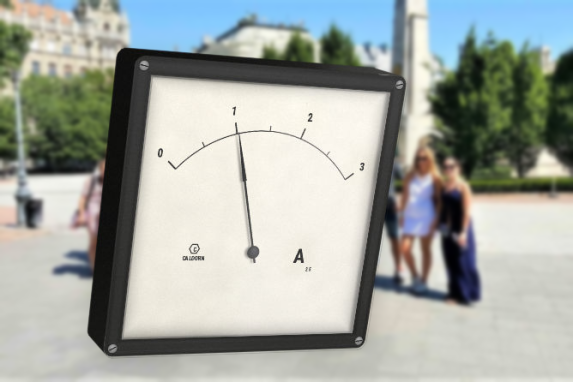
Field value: 1,A
